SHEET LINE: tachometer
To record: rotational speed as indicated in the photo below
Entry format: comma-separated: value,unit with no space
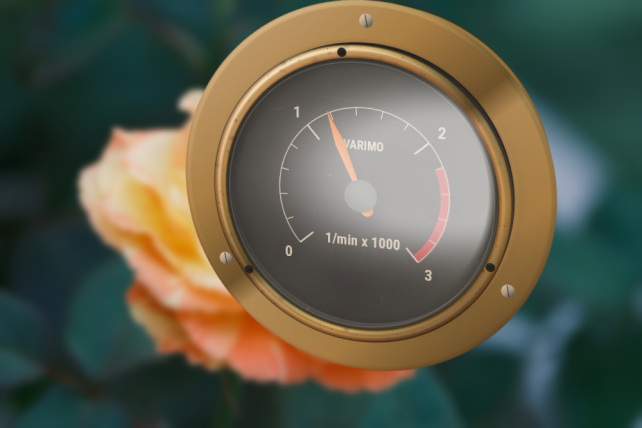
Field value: 1200,rpm
